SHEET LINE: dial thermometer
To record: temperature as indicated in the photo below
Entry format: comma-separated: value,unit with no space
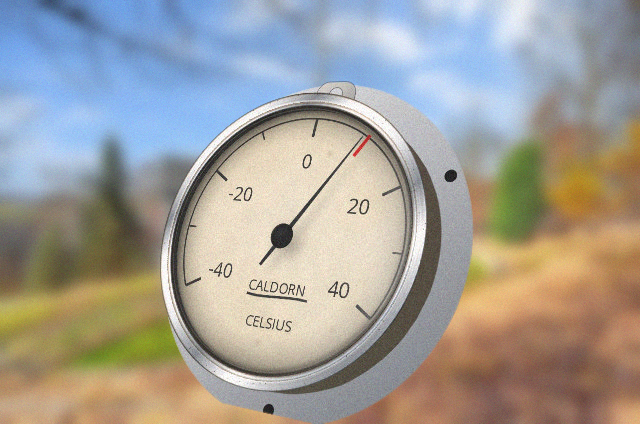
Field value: 10,°C
